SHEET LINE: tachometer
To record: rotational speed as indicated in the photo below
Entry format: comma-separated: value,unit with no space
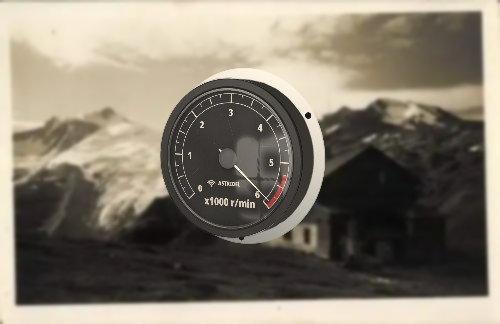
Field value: 5875,rpm
